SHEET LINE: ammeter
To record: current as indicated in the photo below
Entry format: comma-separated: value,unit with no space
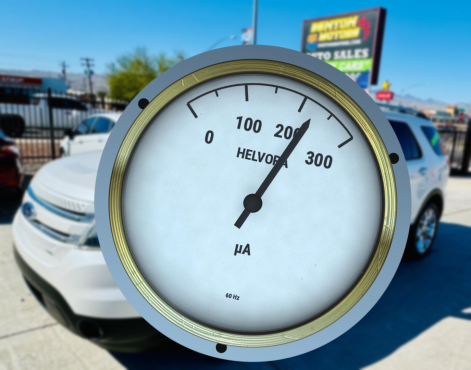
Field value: 225,µA
